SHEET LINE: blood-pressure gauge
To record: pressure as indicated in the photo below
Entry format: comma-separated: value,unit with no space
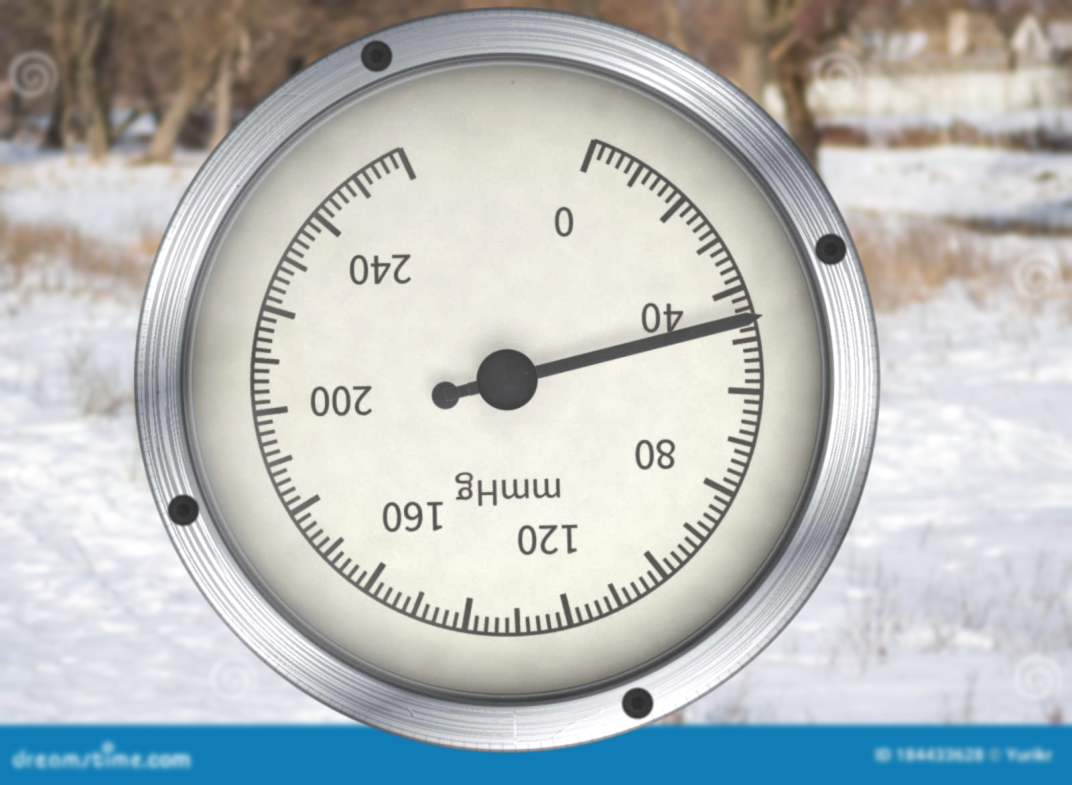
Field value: 46,mmHg
